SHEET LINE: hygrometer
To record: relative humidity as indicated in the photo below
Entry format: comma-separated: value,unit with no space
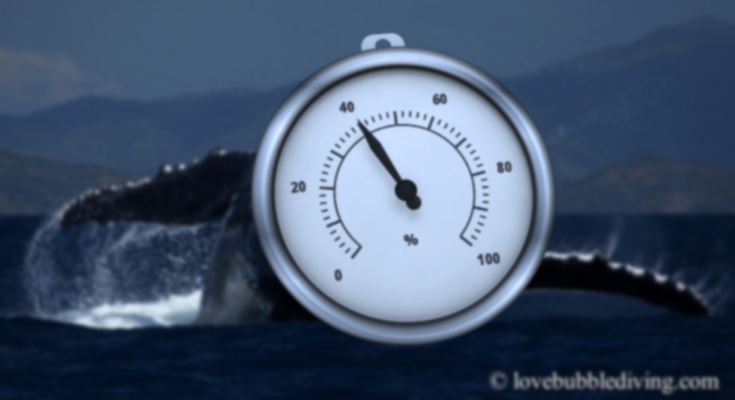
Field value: 40,%
